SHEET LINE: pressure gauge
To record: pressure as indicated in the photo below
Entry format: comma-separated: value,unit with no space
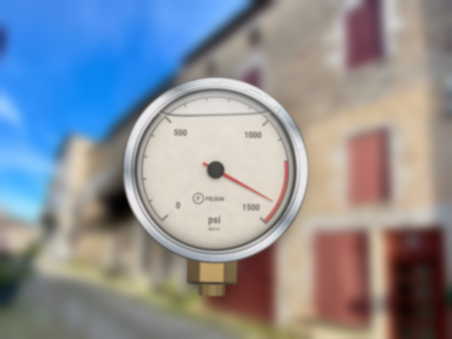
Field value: 1400,psi
